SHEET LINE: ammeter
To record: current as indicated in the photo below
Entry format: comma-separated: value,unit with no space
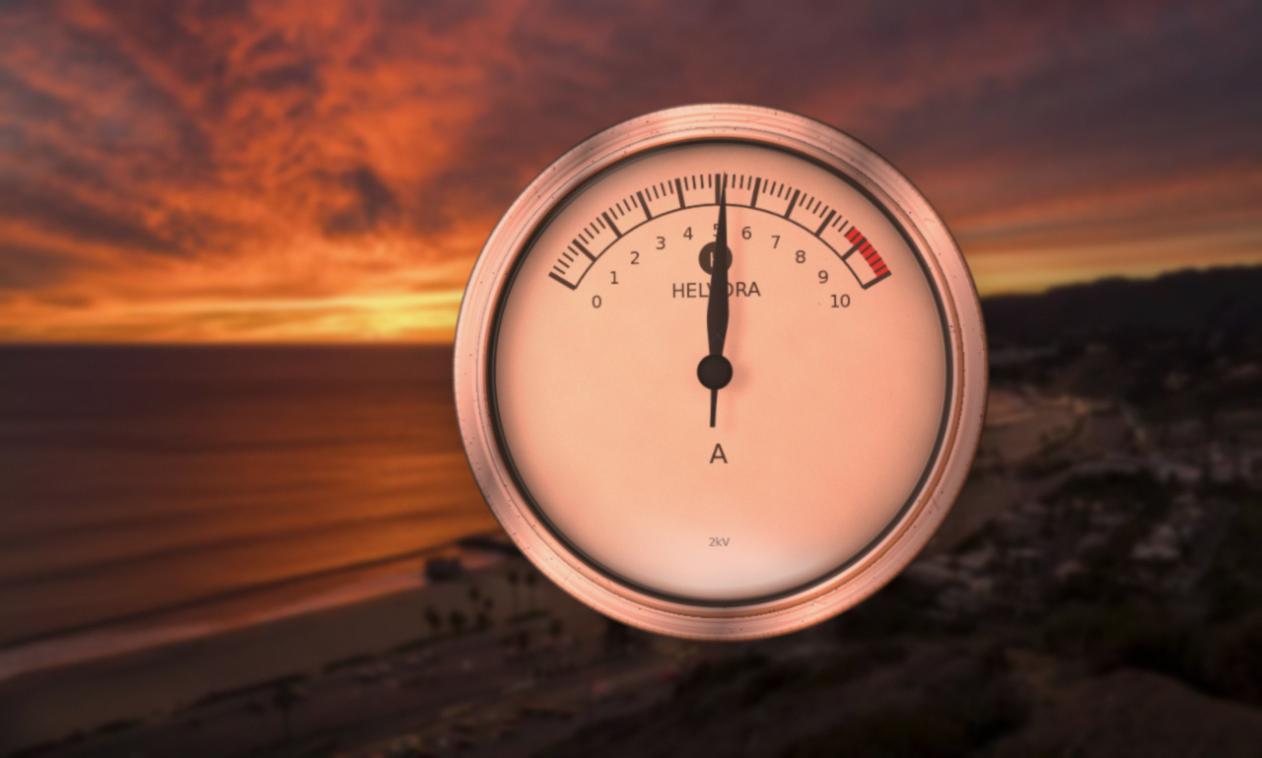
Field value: 5.2,A
